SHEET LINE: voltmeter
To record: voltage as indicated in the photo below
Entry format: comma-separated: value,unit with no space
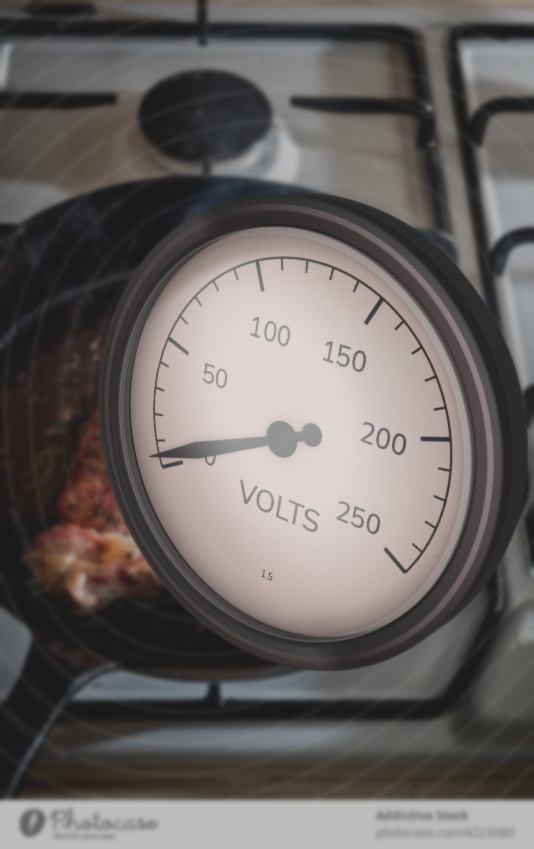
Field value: 5,V
